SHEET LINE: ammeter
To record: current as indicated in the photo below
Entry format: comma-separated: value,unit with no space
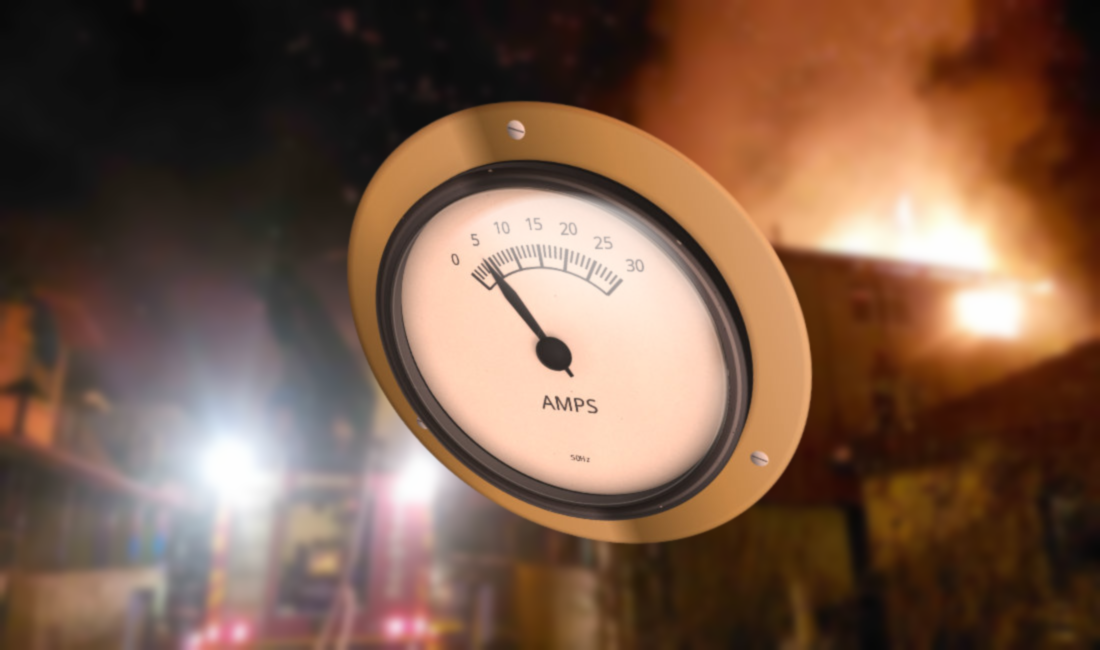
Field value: 5,A
